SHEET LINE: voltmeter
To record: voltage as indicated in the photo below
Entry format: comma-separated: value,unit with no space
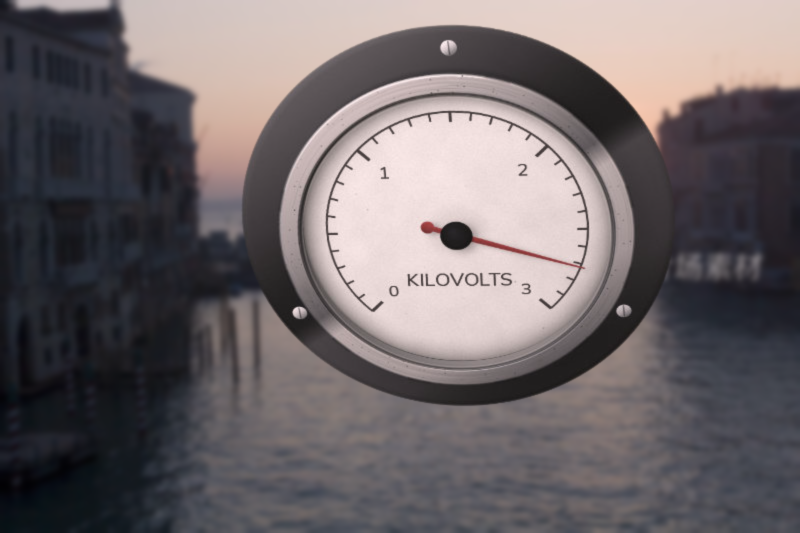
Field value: 2.7,kV
